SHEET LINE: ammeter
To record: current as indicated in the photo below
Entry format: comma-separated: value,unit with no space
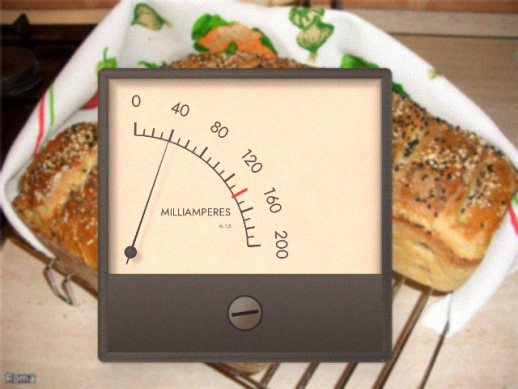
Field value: 40,mA
